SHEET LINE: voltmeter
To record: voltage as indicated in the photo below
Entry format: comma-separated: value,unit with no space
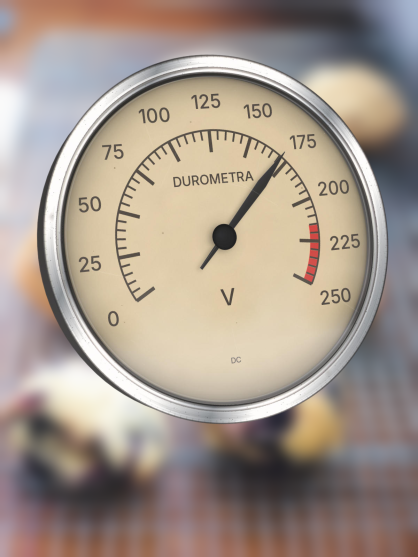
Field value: 170,V
